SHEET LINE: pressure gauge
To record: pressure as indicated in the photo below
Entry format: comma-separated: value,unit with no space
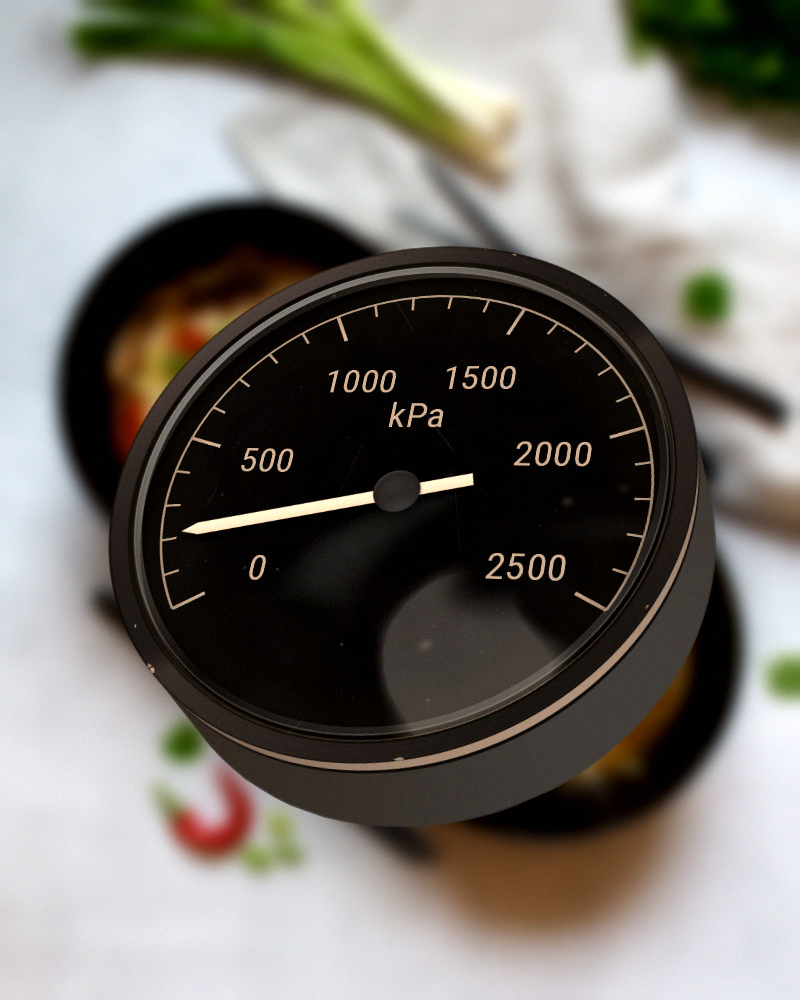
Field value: 200,kPa
